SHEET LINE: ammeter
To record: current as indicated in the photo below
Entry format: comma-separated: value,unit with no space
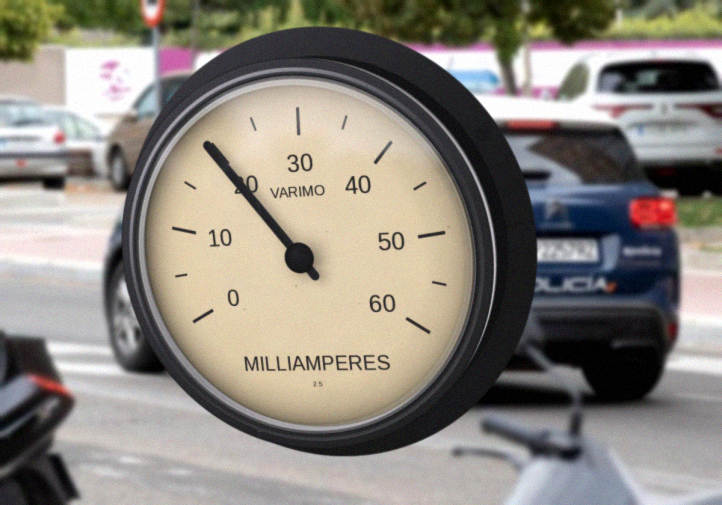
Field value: 20,mA
